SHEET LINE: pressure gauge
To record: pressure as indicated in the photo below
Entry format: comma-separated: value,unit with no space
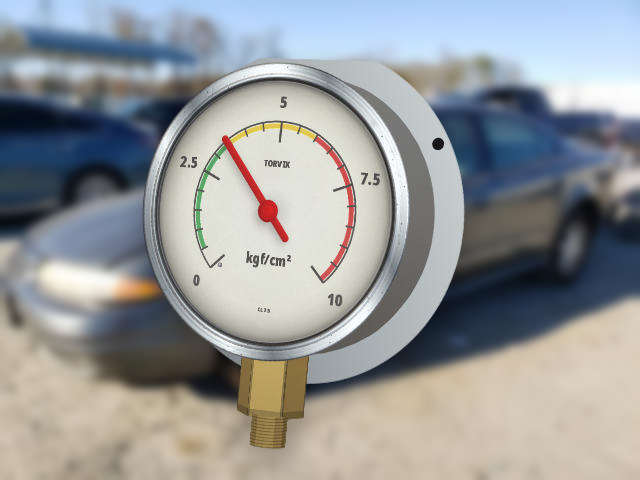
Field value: 3.5,kg/cm²
